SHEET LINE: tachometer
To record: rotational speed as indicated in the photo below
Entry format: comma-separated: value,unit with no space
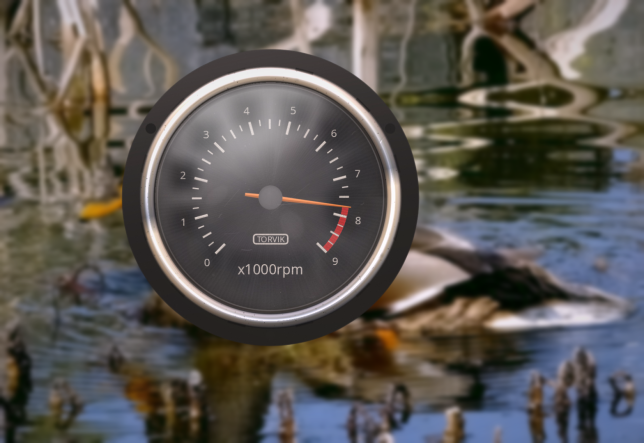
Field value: 7750,rpm
